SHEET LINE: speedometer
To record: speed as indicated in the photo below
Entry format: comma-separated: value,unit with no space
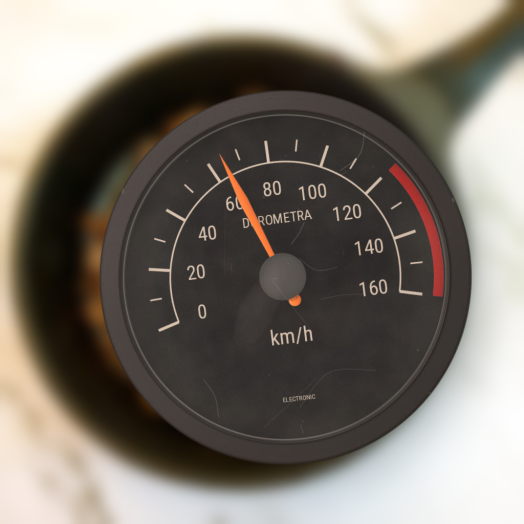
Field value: 65,km/h
